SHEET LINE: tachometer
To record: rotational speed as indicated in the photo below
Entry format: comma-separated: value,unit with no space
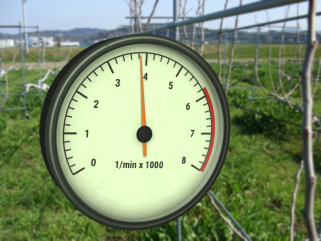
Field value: 3800,rpm
